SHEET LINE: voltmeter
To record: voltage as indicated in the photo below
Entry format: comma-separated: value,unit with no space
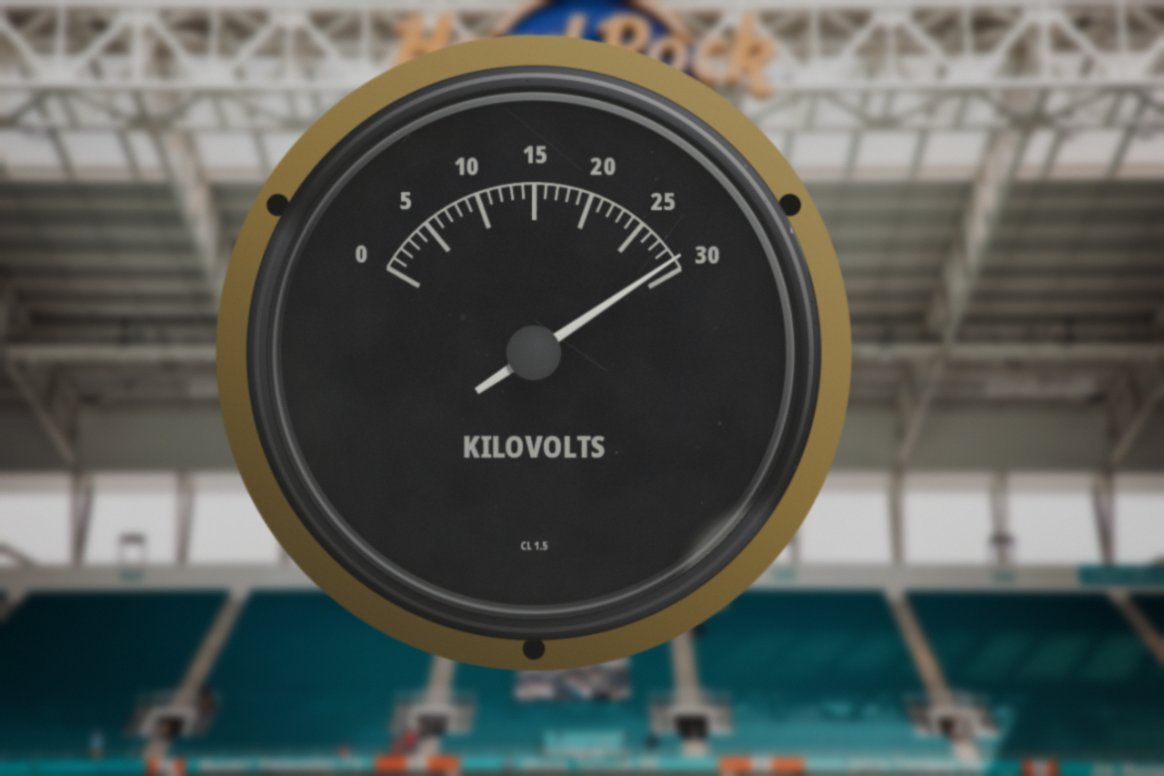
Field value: 29,kV
